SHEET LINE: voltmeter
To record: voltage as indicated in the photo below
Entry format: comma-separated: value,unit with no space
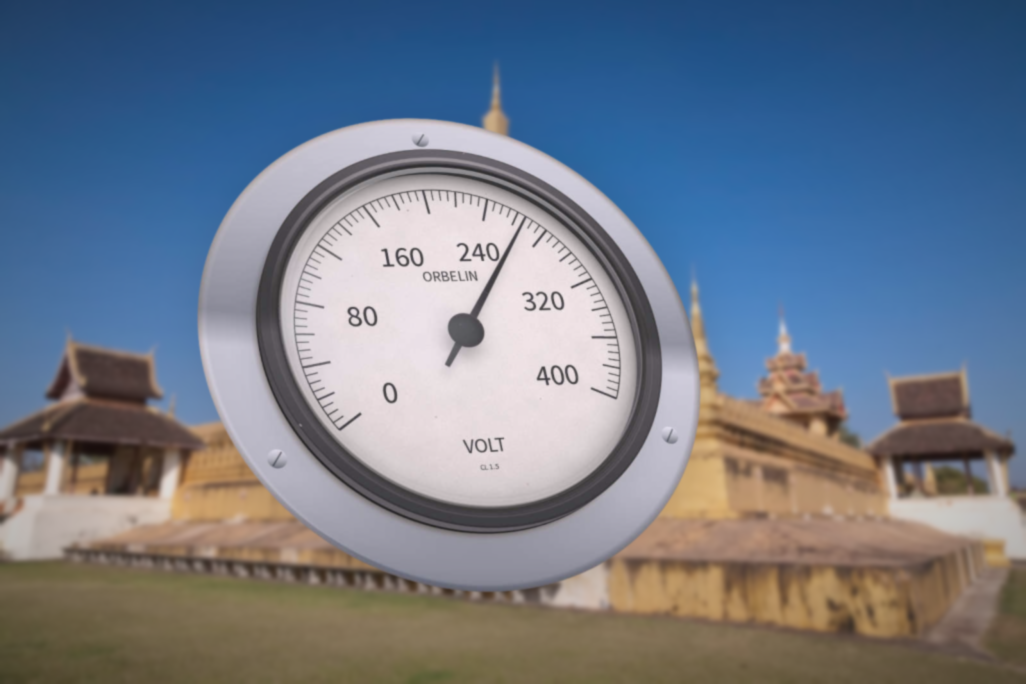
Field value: 265,V
